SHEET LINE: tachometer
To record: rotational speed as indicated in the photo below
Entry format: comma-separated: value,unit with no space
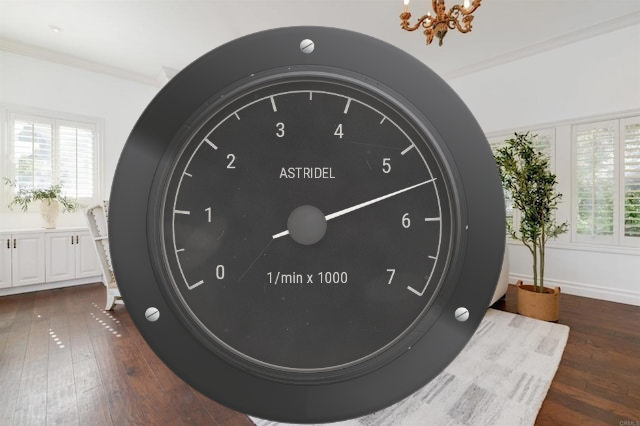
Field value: 5500,rpm
